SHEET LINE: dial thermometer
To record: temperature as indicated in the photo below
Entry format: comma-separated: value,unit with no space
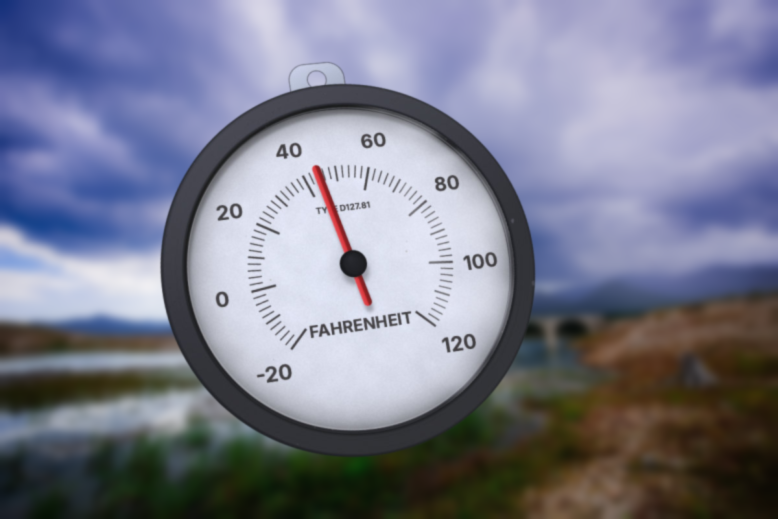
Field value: 44,°F
